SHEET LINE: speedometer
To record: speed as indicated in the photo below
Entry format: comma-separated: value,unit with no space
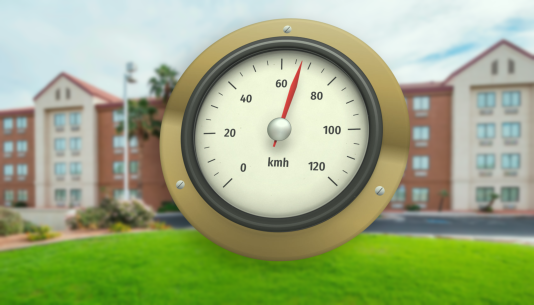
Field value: 67.5,km/h
